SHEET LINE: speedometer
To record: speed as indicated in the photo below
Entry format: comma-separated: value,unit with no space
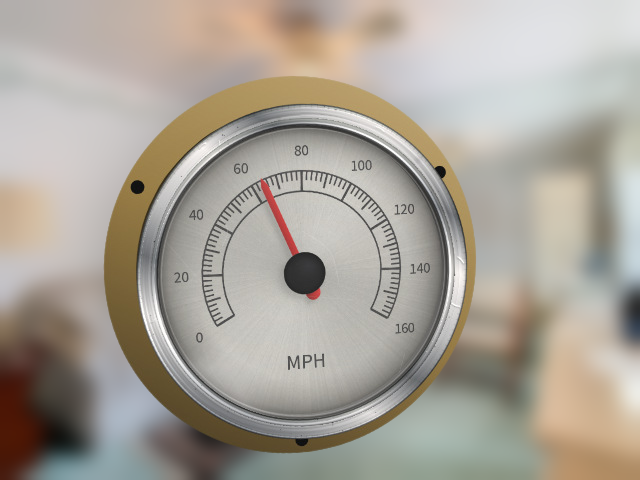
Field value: 64,mph
